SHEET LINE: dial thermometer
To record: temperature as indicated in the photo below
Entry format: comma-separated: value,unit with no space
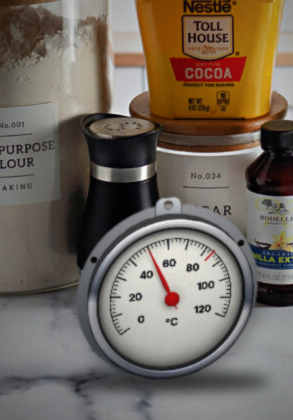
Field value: 50,°C
